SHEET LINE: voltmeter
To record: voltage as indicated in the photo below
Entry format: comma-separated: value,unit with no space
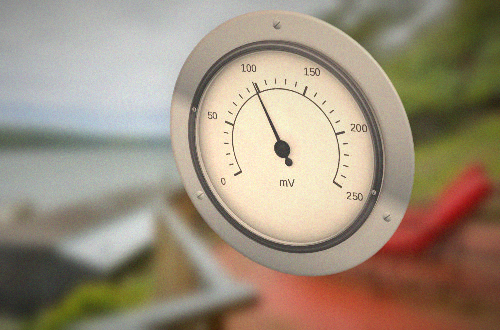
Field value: 100,mV
